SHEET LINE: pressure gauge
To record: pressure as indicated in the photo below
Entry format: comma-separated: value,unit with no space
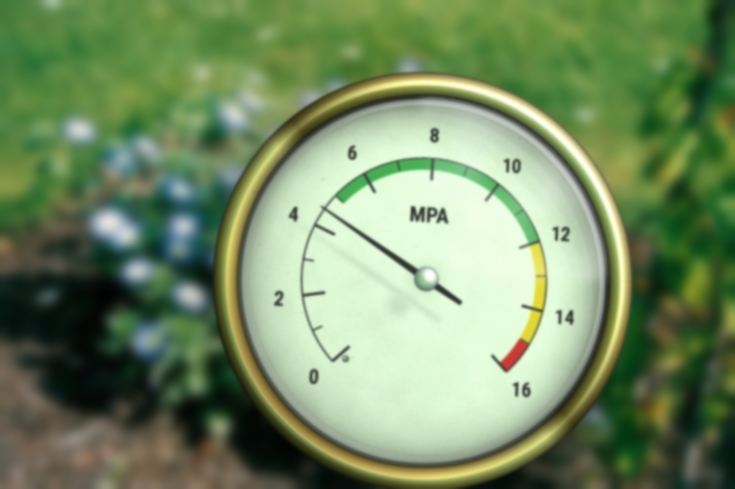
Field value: 4.5,MPa
